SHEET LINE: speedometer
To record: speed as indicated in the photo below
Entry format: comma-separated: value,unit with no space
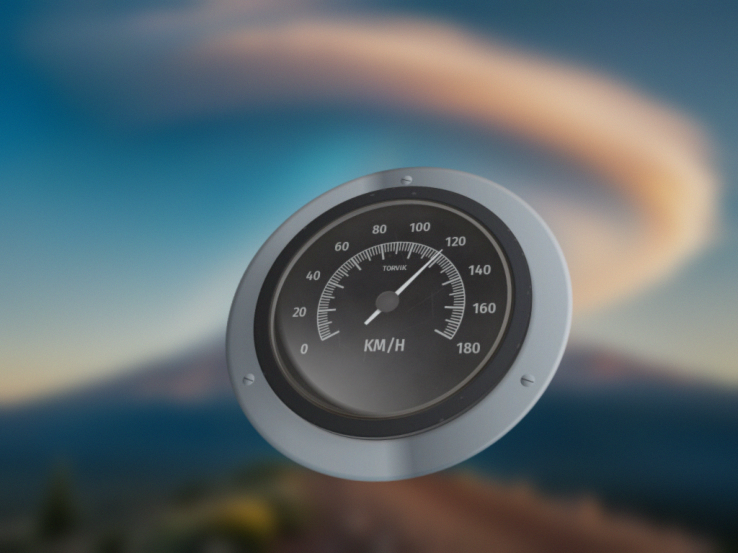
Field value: 120,km/h
